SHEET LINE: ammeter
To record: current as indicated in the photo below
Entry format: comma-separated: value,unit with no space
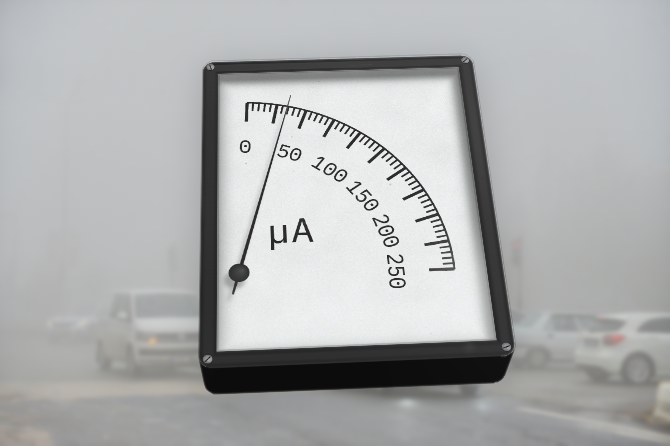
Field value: 35,µA
